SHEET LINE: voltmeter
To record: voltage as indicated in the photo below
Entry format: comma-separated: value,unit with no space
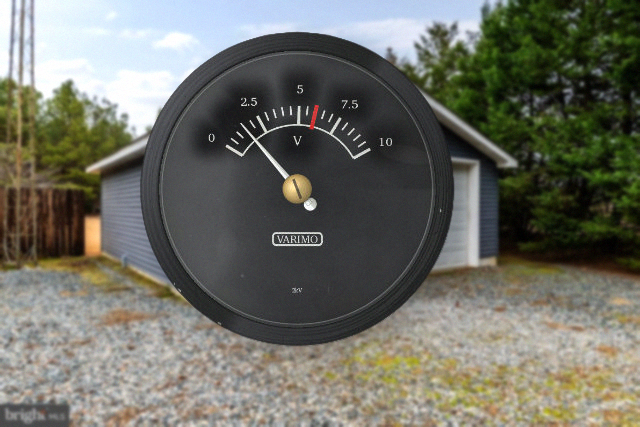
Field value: 1.5,V
